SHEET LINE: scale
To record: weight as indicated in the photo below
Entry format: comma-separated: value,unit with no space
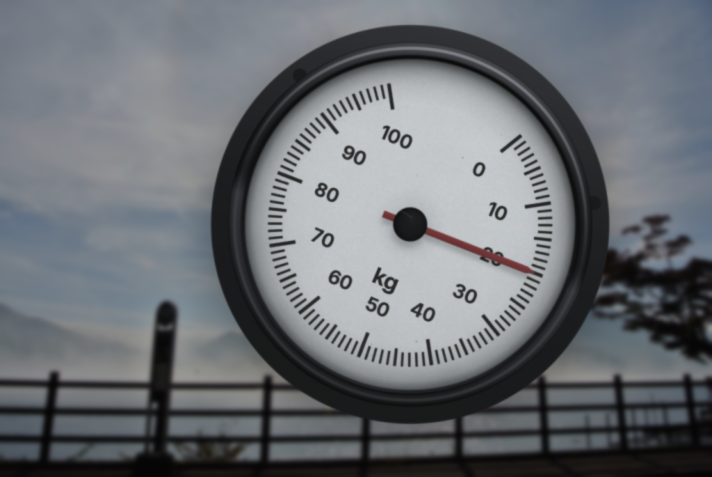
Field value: 20,kg
